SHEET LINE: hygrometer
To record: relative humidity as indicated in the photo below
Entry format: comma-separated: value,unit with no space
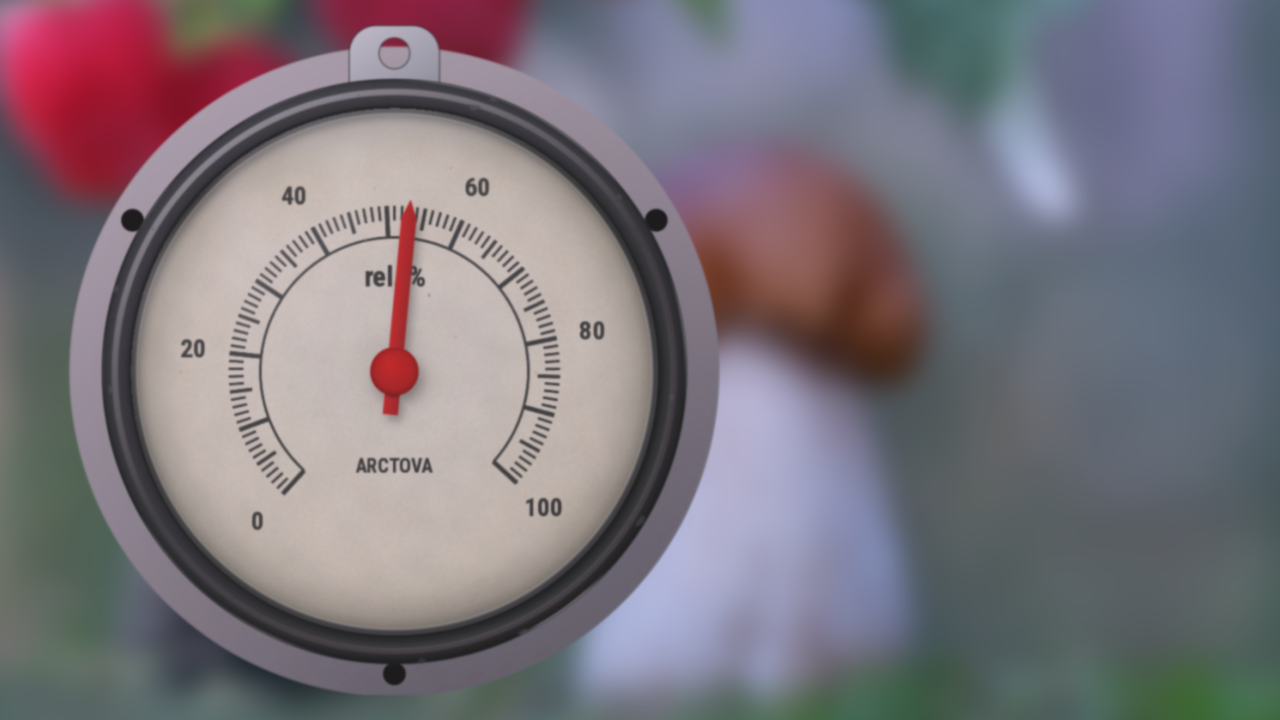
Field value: 53,%
